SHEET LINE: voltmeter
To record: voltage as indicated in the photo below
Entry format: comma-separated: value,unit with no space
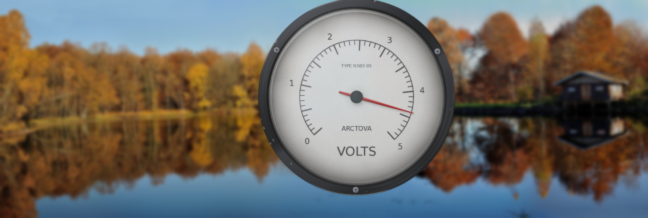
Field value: 4.4,V
